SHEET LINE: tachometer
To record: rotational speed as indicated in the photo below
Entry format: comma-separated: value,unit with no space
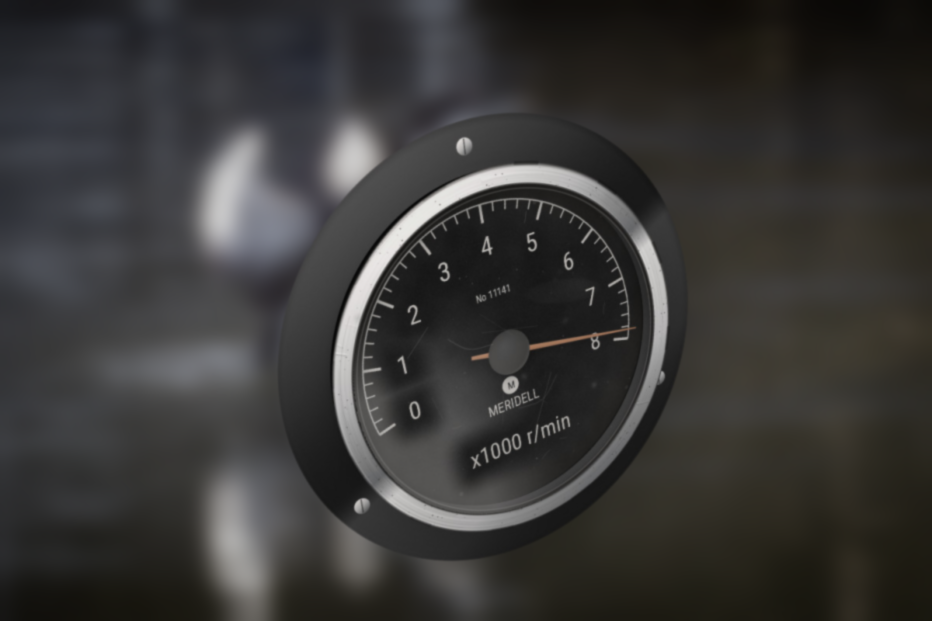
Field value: 7800,rpm
